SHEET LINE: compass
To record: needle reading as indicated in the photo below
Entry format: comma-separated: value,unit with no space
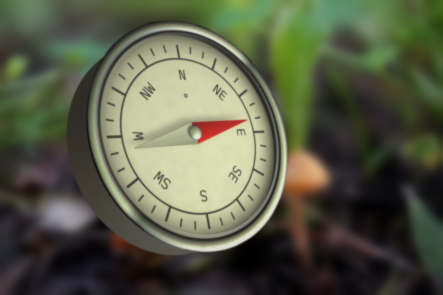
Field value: 80,°
